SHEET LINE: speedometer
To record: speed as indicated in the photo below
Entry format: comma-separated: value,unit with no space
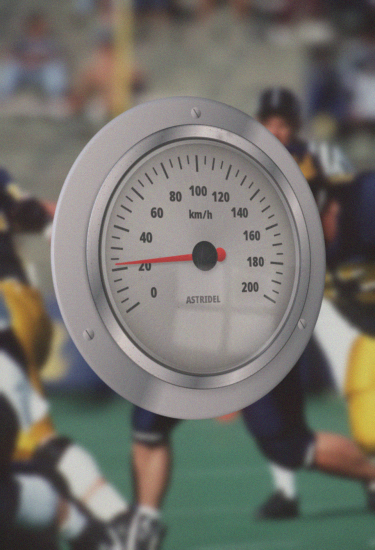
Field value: 22.5,km/h
